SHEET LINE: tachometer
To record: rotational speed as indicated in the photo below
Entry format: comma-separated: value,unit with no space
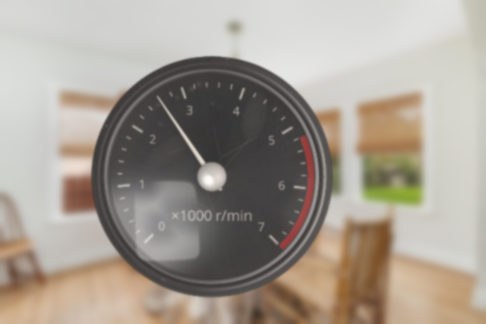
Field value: 2600,rpm
